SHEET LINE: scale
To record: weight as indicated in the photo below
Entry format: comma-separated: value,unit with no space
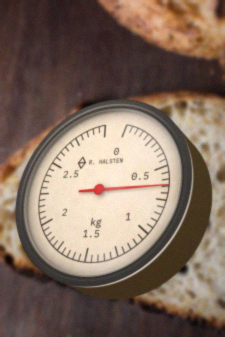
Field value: 0.65,kg
